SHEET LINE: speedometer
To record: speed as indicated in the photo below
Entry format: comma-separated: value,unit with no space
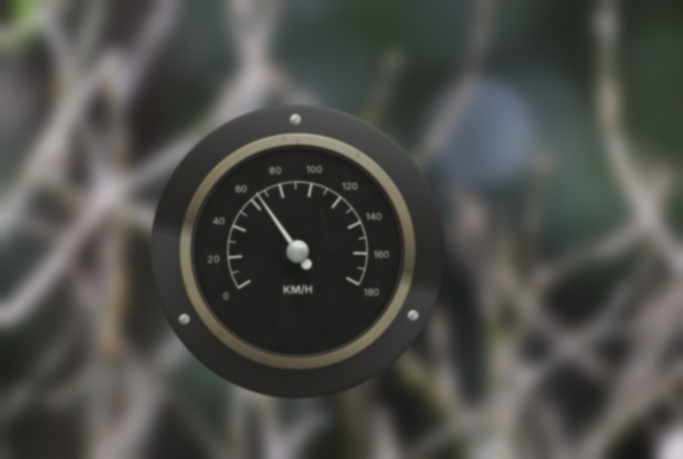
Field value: 65,km/h
